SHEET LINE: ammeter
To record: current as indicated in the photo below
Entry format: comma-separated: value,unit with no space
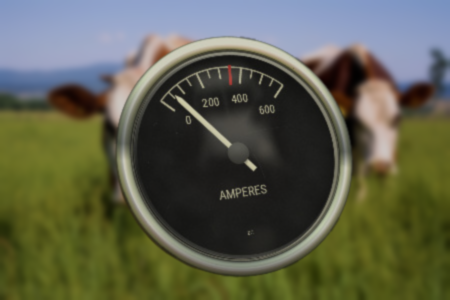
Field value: 50,A
